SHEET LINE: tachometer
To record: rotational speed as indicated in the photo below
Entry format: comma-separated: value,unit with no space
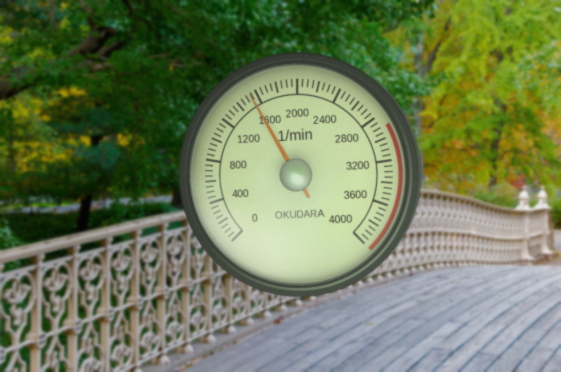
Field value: 1550,rpm
